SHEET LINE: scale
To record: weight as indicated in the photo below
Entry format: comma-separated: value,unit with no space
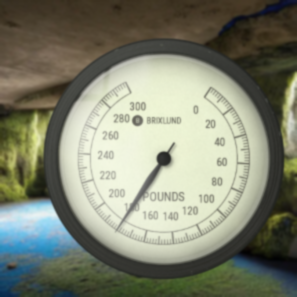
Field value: 180,lb
